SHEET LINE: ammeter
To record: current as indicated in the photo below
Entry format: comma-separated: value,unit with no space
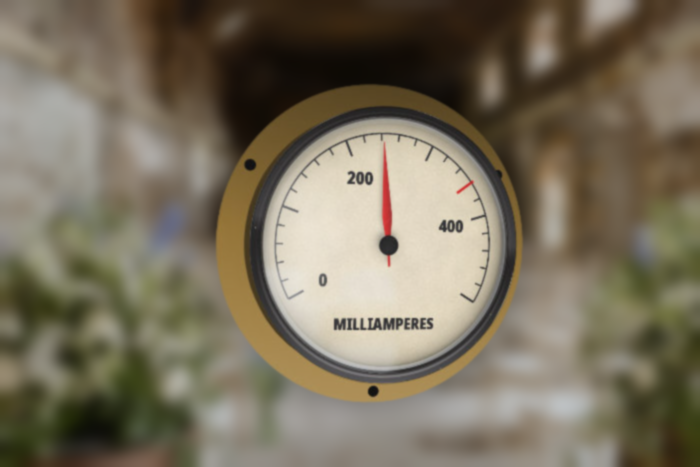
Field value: 240,mA
